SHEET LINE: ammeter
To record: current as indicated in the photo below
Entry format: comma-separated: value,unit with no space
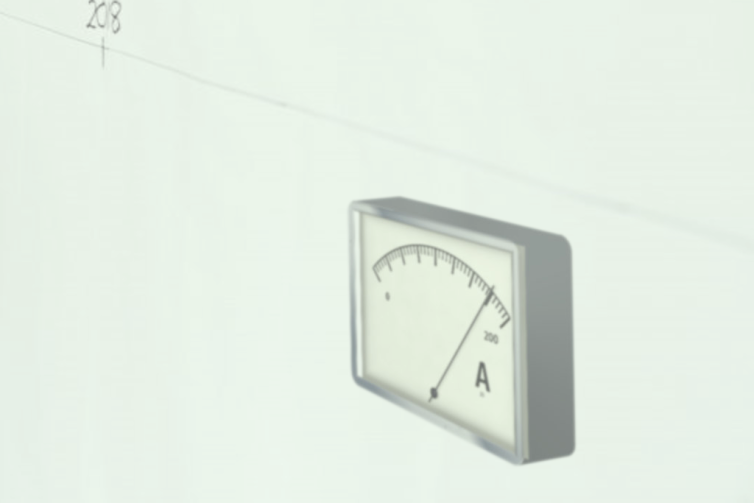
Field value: 175,A
